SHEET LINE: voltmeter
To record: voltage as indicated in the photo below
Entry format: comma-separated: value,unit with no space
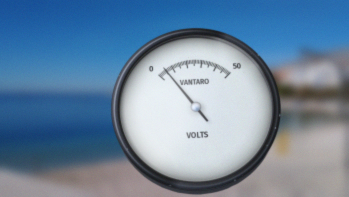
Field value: 5,V
